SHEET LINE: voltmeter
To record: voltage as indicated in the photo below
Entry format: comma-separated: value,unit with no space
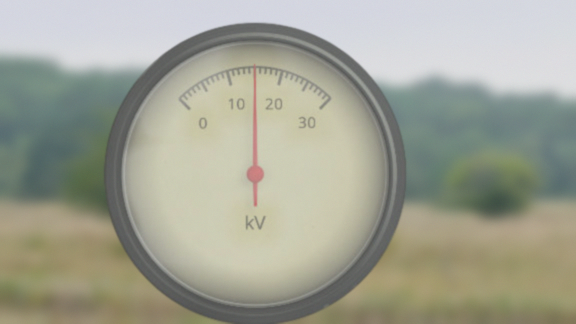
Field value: 15,kV
